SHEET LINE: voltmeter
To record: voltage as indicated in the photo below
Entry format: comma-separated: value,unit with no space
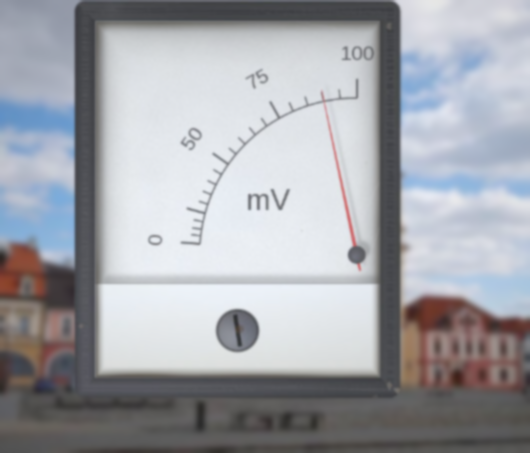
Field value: 90,mV
